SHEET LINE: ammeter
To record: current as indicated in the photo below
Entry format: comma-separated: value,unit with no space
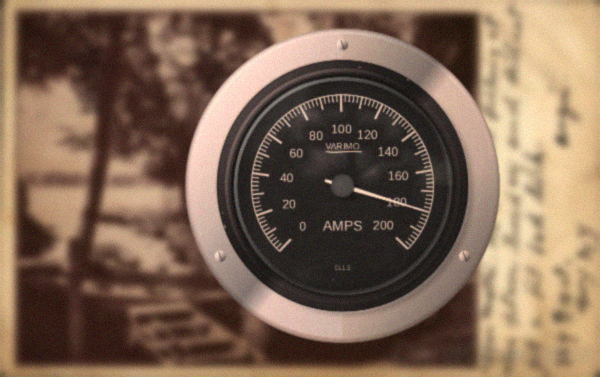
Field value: 180,A
